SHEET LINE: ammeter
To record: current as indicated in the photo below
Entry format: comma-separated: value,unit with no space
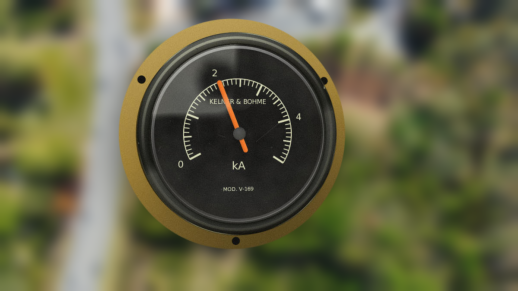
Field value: 2,kA
